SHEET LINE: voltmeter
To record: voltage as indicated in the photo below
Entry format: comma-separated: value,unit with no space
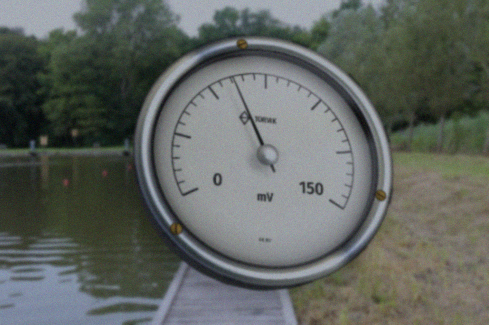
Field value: 60,mV
